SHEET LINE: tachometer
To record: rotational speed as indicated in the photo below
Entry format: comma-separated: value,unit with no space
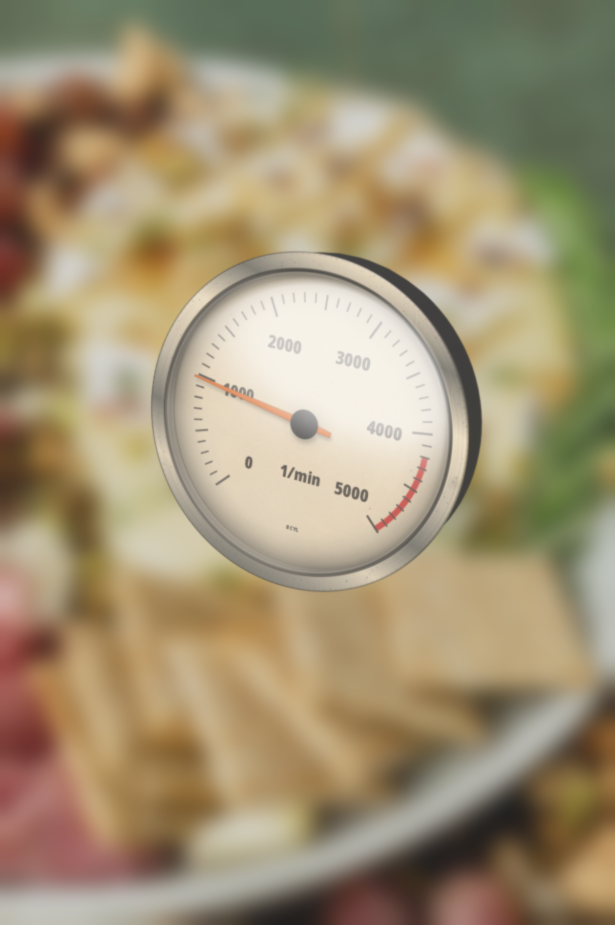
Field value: 1000,rpm
